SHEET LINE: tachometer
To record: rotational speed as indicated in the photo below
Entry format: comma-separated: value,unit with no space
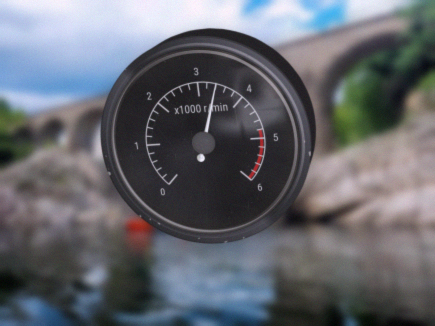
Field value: 3400,rpm
